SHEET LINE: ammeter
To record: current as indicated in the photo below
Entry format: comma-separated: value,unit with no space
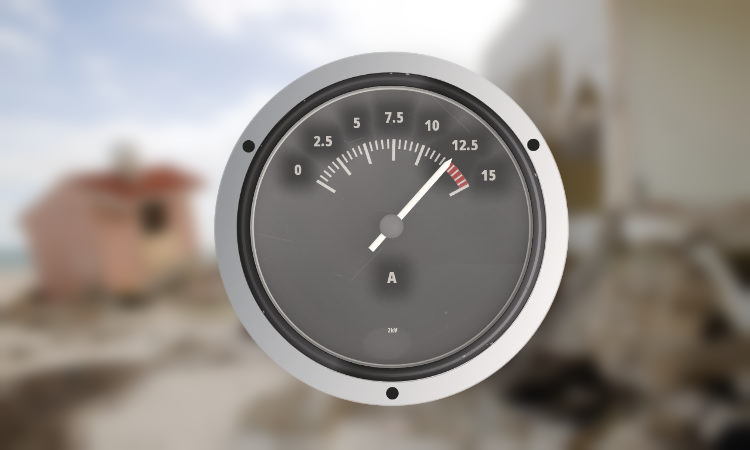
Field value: 12.5,A
